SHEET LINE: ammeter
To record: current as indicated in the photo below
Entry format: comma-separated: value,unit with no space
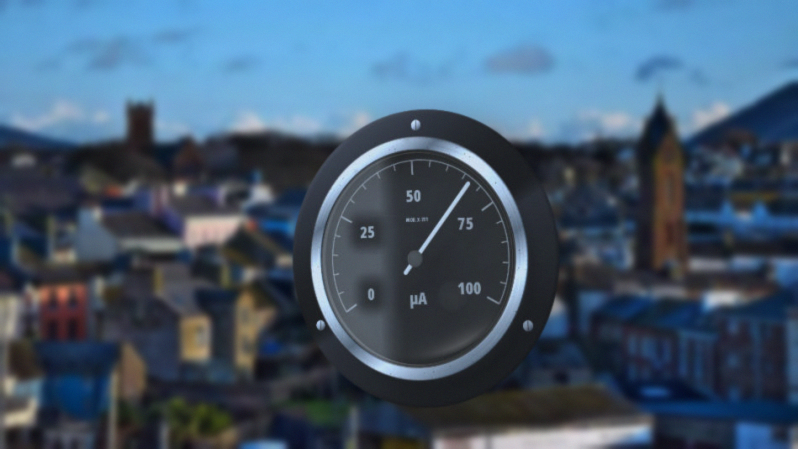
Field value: 67.5,µA
